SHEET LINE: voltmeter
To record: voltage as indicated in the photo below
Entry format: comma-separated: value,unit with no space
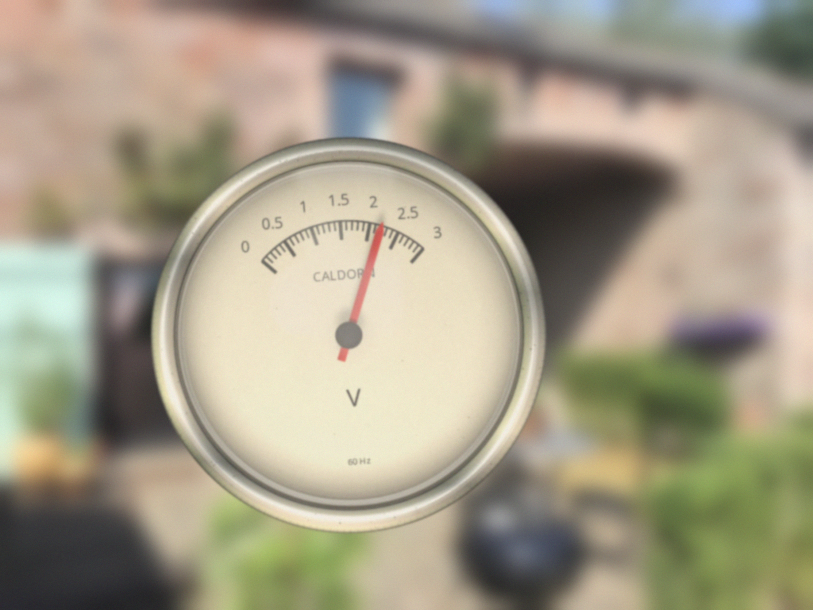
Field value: 2.2,V
